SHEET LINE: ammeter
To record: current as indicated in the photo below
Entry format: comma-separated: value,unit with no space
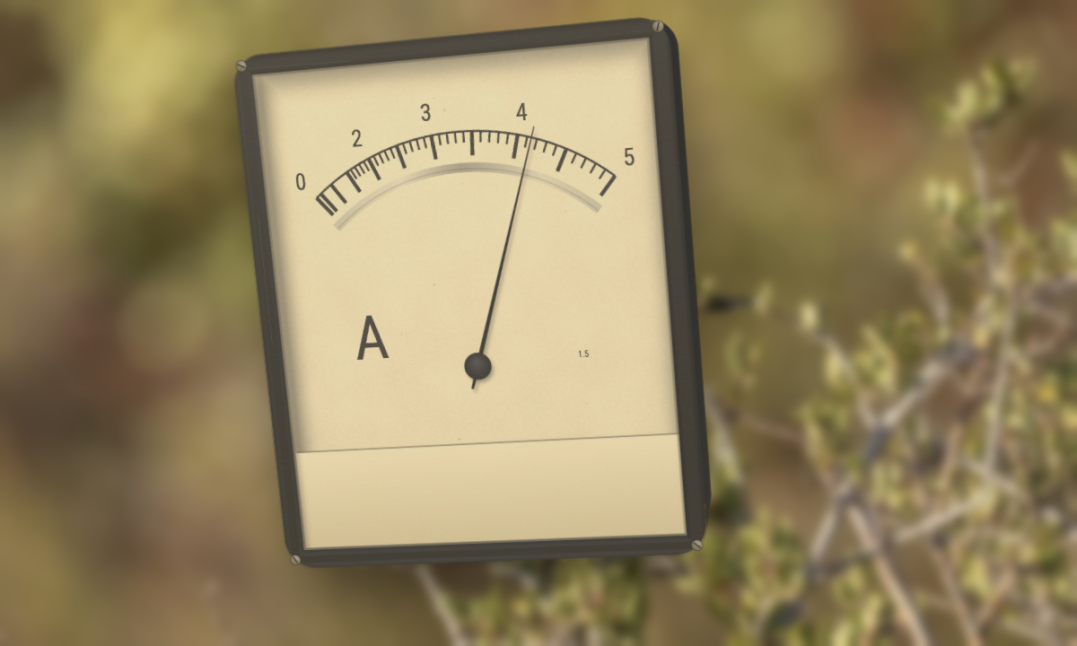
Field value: 4.15,A
